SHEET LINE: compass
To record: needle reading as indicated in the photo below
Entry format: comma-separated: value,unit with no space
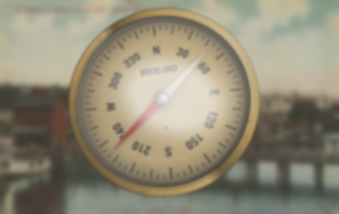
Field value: 230,°
